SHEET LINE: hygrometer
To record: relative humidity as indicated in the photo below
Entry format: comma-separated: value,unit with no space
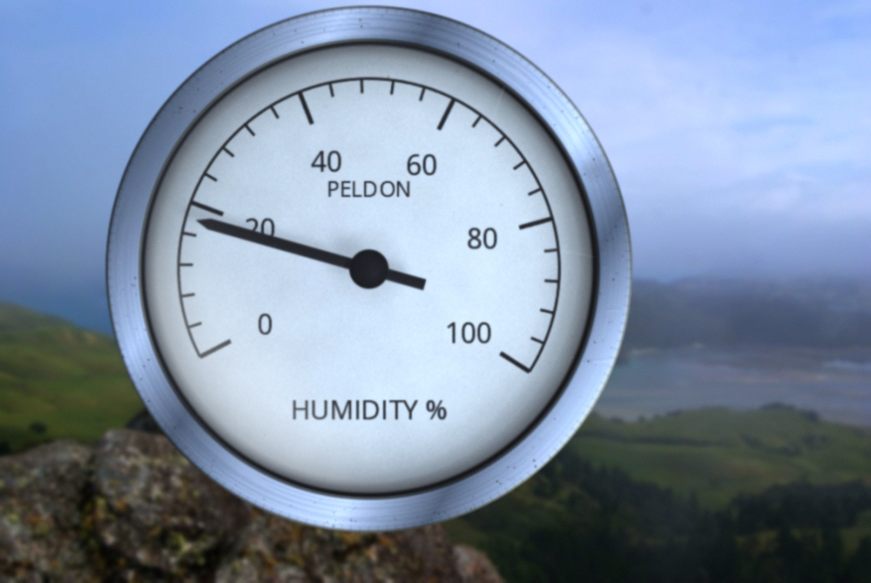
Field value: 18,%
